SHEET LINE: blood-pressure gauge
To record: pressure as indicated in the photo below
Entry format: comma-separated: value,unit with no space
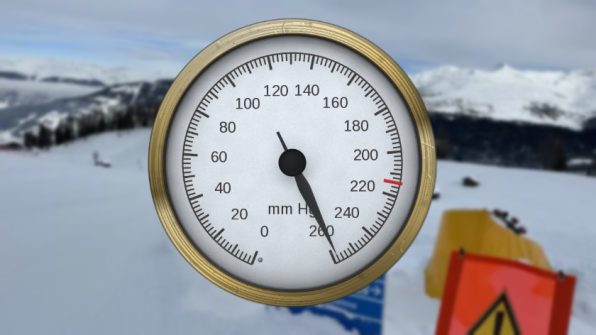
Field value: 258,mmHg
